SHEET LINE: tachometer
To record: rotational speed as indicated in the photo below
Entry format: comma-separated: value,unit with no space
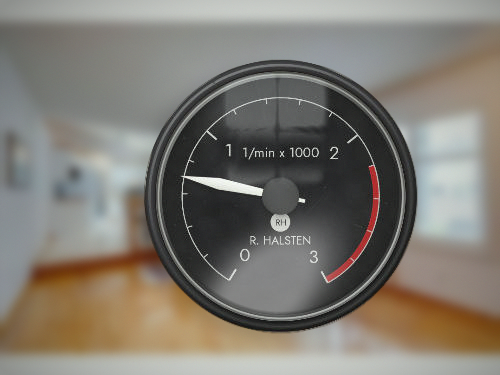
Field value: 700,rpm
